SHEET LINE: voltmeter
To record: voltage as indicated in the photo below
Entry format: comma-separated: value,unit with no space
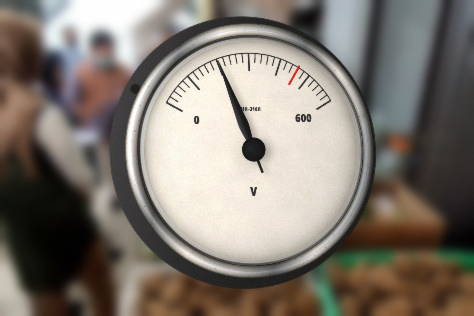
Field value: 200,V
